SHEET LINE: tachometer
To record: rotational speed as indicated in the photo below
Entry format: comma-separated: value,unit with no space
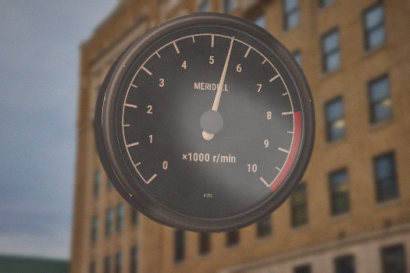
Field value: 5500,rpm
